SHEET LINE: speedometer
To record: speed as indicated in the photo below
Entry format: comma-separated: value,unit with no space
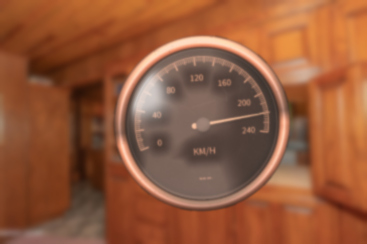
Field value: 220,km/h
